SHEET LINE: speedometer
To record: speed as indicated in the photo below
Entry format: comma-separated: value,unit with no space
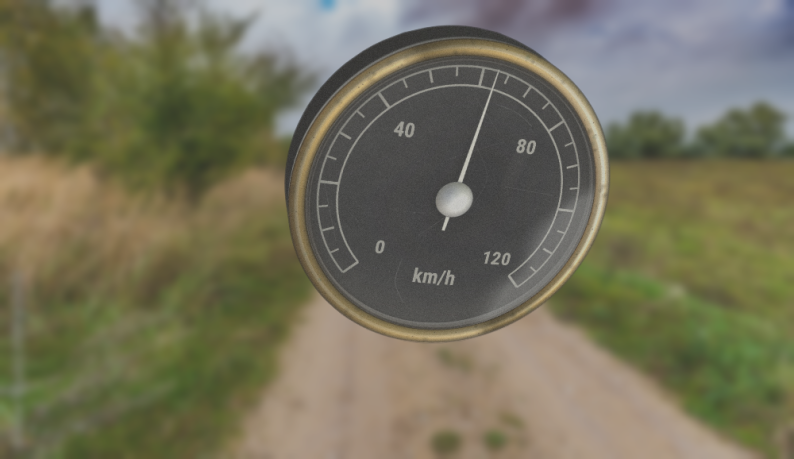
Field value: 62.5,km/h
